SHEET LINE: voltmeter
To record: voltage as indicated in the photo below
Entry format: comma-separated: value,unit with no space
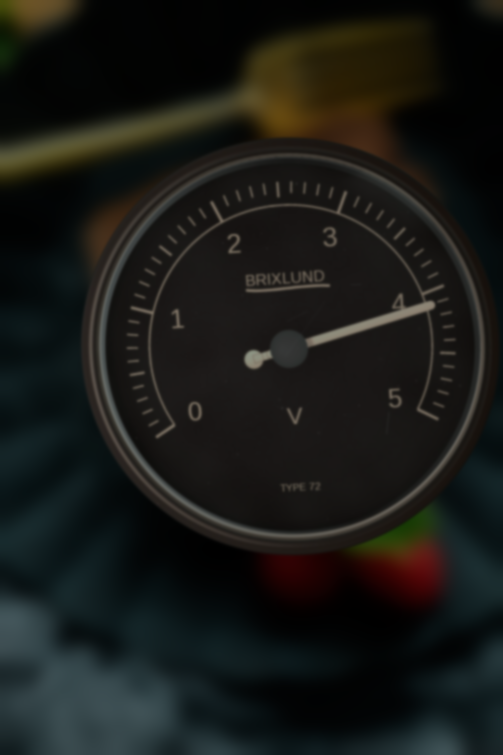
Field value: 4.1,V
